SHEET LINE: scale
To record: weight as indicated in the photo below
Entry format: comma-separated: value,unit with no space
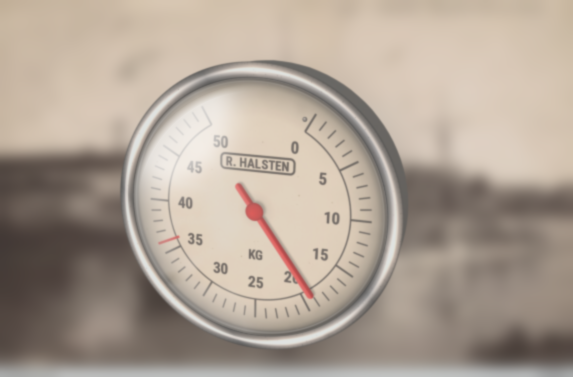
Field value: 19,kg
